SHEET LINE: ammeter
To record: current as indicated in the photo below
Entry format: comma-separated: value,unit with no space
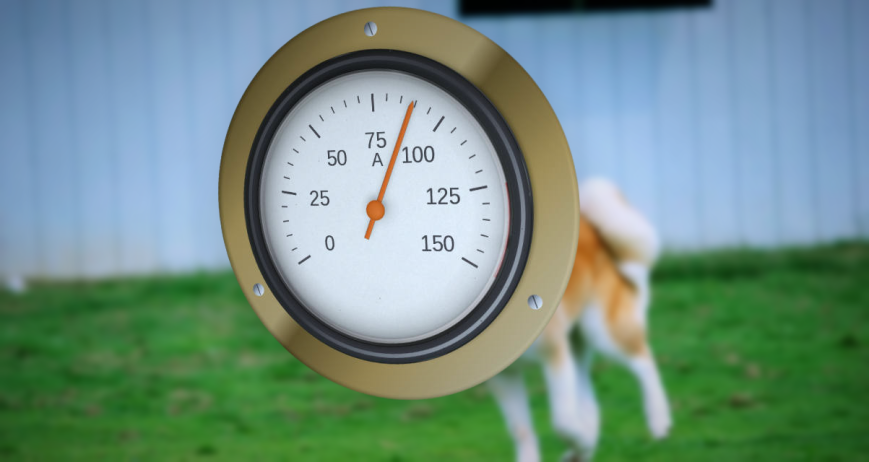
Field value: 90,A
